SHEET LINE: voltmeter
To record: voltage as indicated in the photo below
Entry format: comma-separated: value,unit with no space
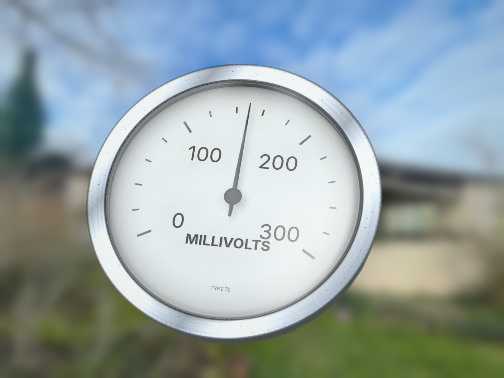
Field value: 150,mV
